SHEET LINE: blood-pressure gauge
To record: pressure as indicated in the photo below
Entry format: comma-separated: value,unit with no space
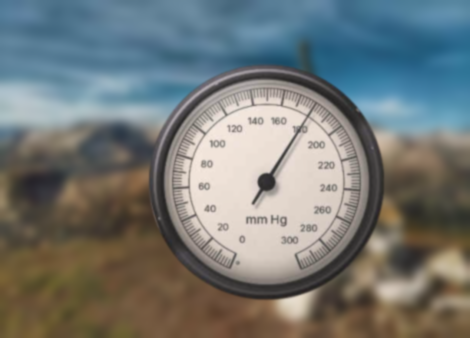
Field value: 180,mmHg
